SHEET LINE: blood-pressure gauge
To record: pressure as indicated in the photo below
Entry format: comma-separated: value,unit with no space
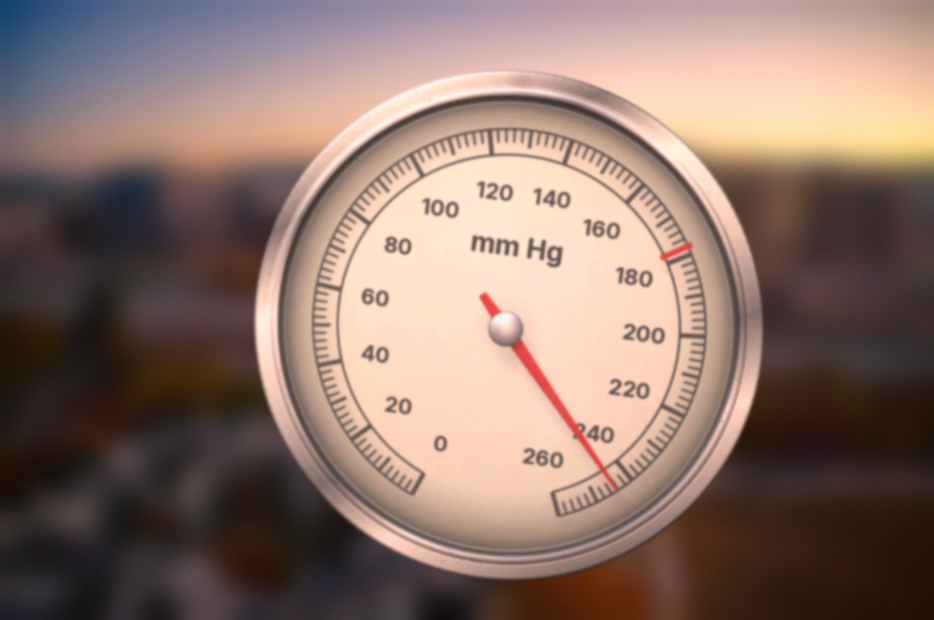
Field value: 244,mmHg
